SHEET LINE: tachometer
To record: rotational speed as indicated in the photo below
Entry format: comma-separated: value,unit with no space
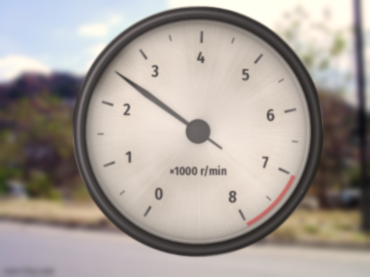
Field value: 2500,rpm
